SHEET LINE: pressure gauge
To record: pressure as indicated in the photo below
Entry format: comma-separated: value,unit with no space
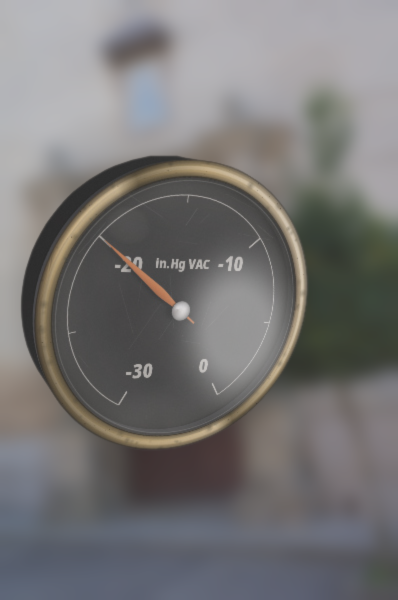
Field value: -20,inHg
